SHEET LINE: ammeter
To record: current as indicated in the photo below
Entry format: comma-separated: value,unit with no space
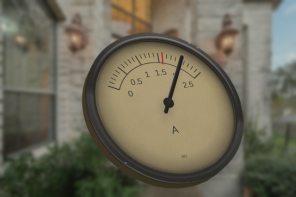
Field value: 2,A
